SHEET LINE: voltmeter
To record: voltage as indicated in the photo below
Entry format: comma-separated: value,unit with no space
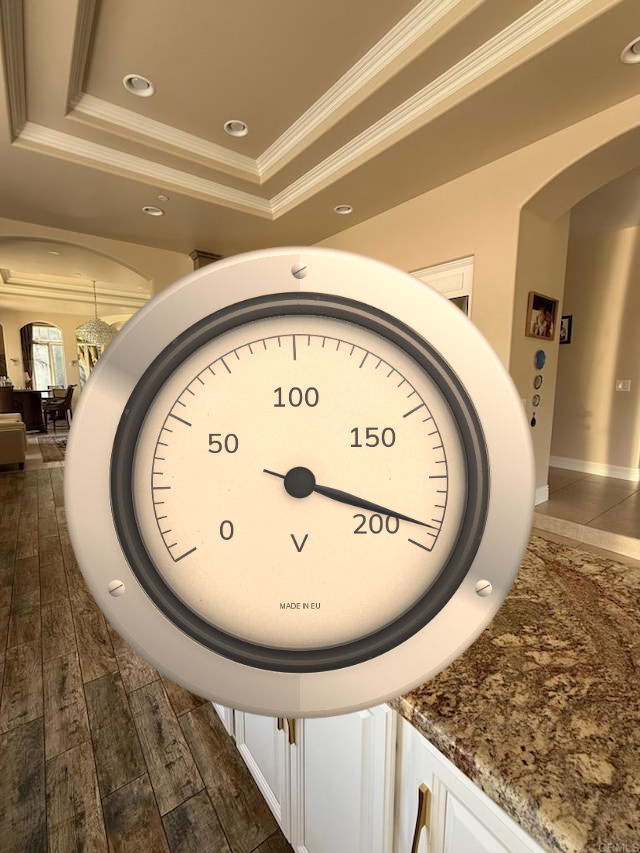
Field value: 192.5,V
